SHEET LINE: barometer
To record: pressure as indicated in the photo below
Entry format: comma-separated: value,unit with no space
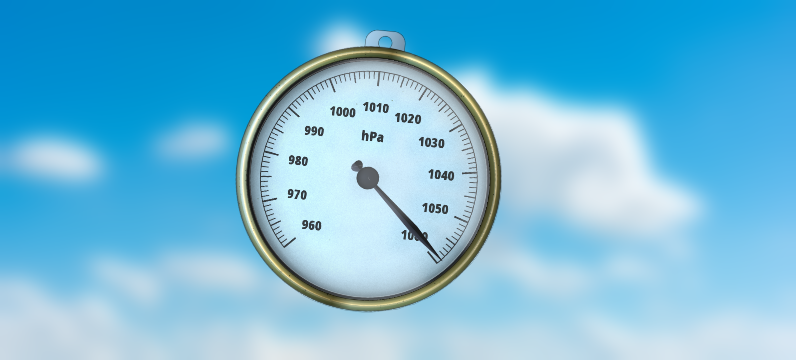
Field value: 1059,hPa
